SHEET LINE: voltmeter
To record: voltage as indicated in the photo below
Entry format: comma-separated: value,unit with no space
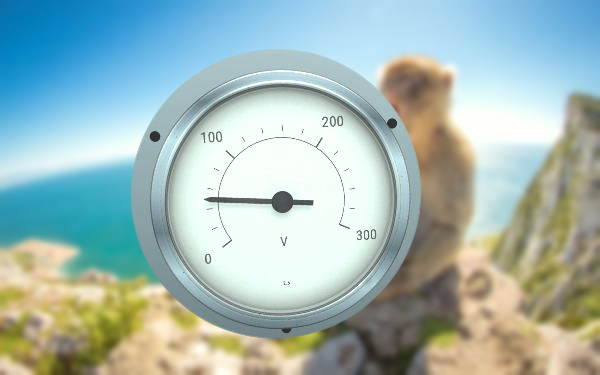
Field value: 50,V
